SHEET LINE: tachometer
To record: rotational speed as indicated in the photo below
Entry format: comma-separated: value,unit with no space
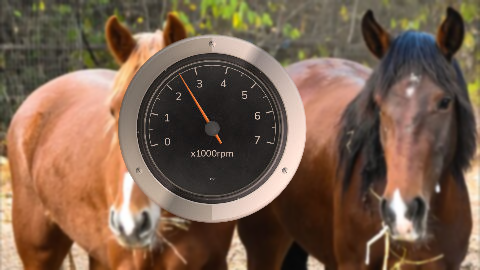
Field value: 2500,rpm
